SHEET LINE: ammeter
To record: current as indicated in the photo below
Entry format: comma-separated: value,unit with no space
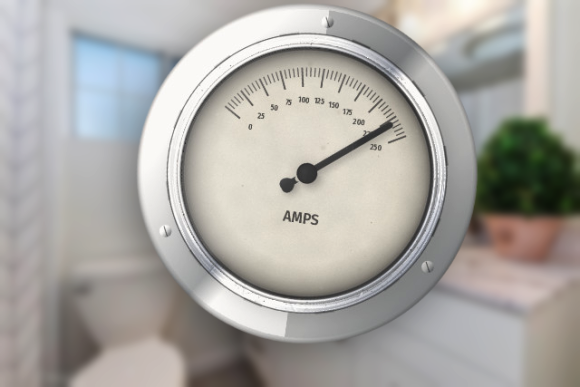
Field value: 230,A
